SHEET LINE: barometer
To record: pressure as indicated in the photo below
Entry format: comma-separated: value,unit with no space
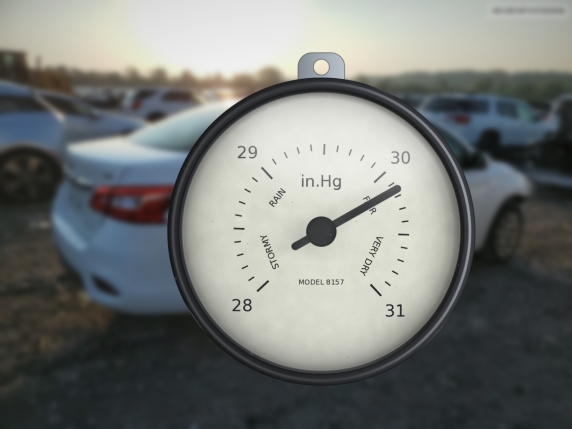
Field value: 30.15,inHg
